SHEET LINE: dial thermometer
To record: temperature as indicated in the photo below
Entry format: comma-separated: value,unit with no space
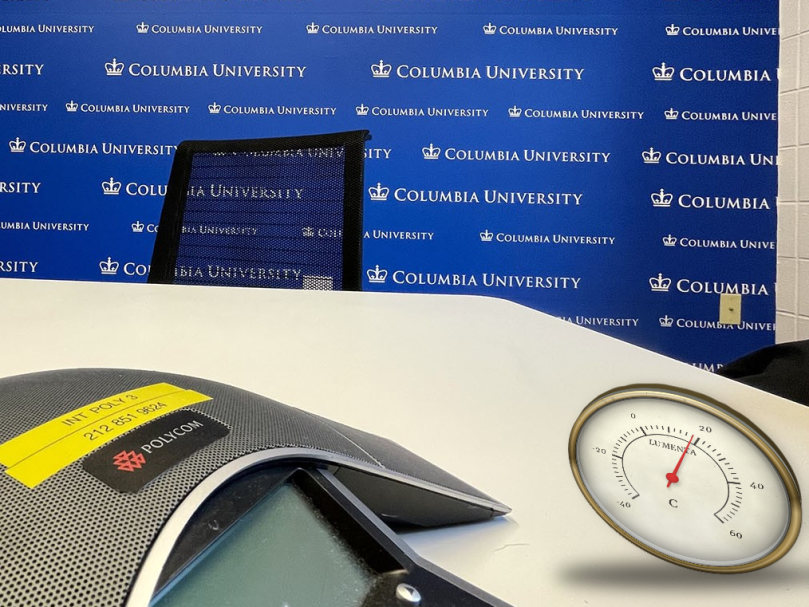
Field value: 18,°C
